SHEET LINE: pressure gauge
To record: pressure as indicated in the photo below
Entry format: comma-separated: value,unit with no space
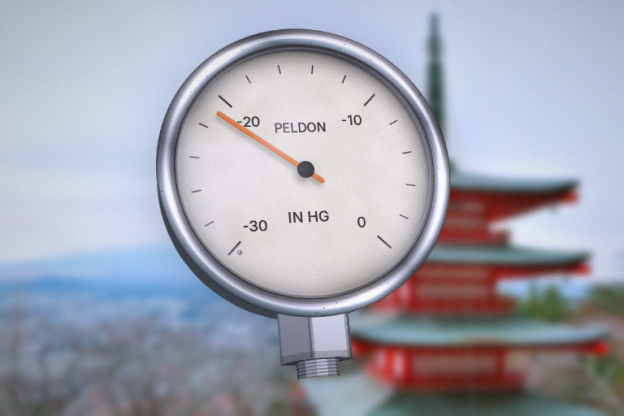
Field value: -21,inHg
